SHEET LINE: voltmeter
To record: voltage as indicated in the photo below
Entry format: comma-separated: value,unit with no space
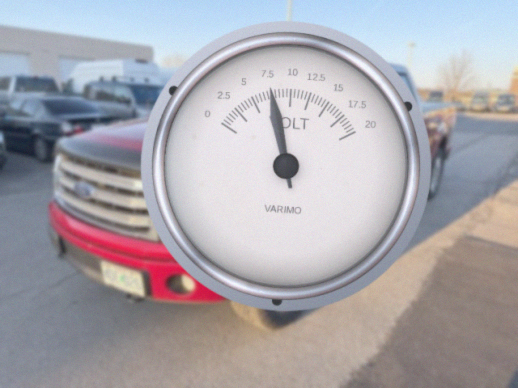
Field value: 7.5,V
